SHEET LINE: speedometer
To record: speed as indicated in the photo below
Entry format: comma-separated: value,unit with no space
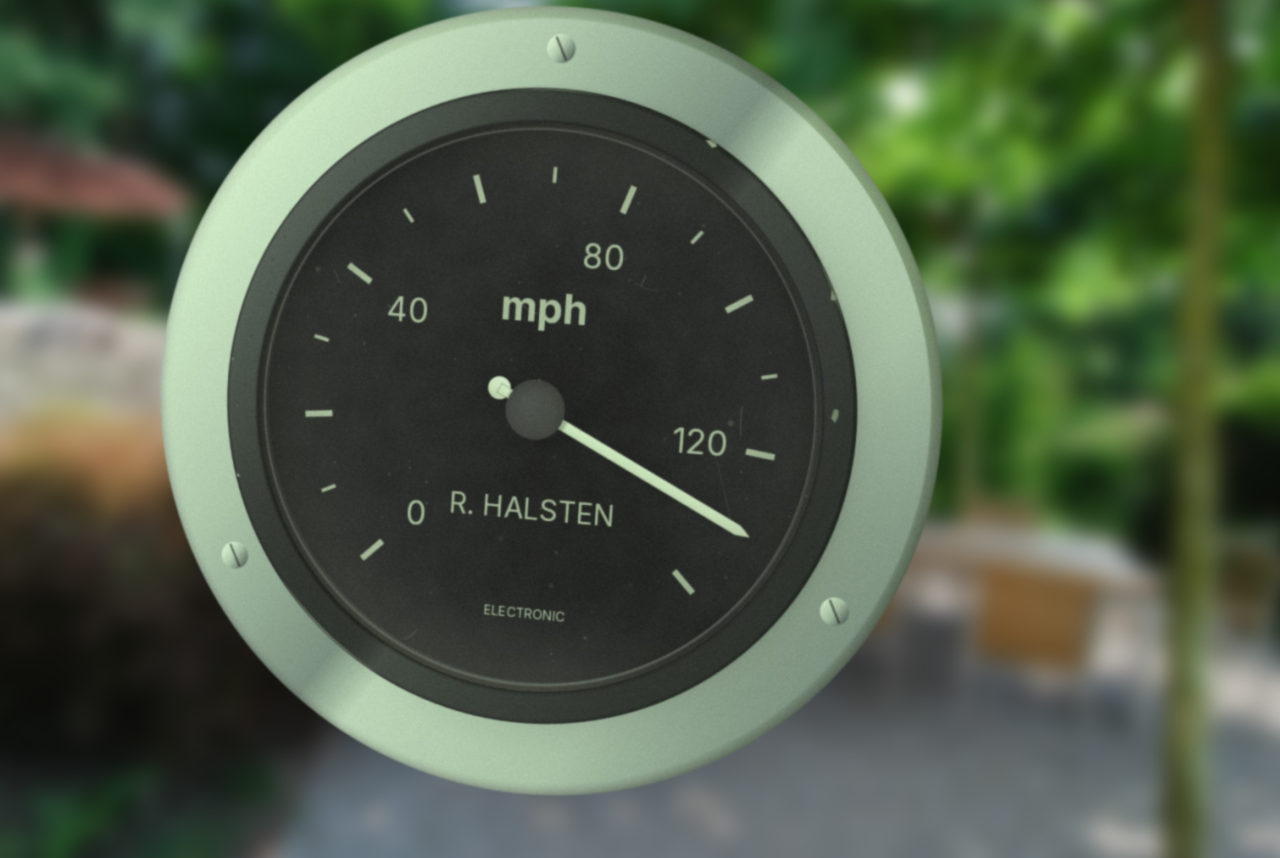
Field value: 130,mph
